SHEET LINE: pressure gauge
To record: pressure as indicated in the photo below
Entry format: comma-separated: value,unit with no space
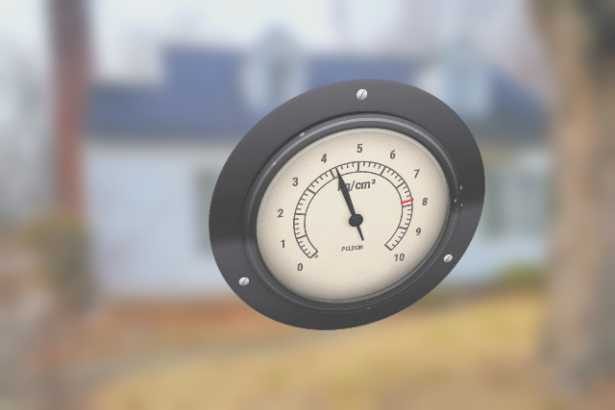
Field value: 4.2,kg/cm²
